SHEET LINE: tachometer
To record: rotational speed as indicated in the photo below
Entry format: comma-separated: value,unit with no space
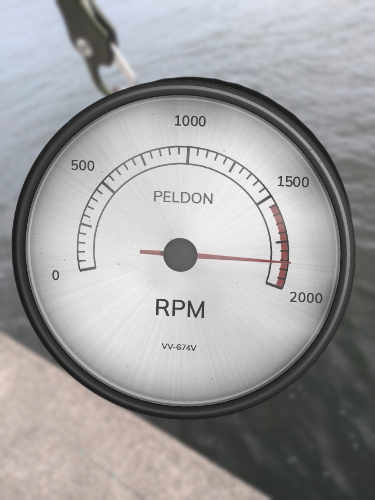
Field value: 1850,rpm
